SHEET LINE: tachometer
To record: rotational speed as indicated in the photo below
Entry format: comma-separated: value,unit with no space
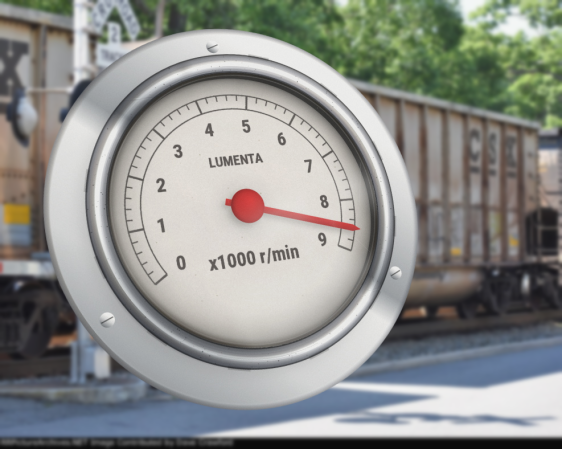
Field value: 8600,rpm
